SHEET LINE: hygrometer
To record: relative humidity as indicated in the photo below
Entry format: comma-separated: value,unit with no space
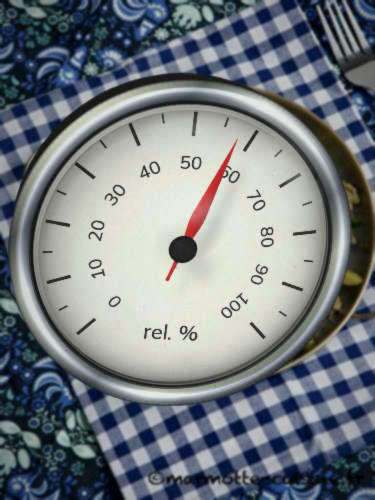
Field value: 57.5,%
